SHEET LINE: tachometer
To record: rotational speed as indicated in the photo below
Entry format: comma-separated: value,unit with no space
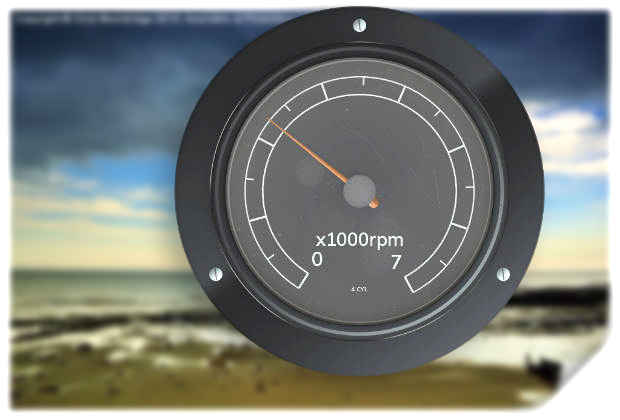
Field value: 2250,rpm
